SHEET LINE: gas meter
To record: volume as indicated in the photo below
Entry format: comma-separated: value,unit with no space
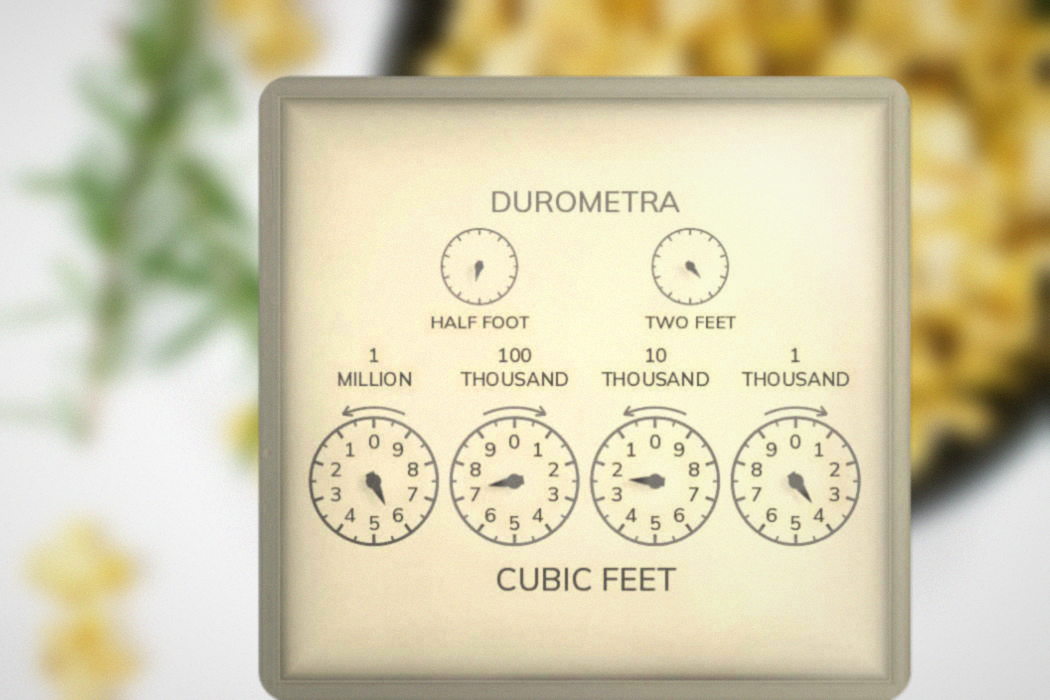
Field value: 572400,ft³
